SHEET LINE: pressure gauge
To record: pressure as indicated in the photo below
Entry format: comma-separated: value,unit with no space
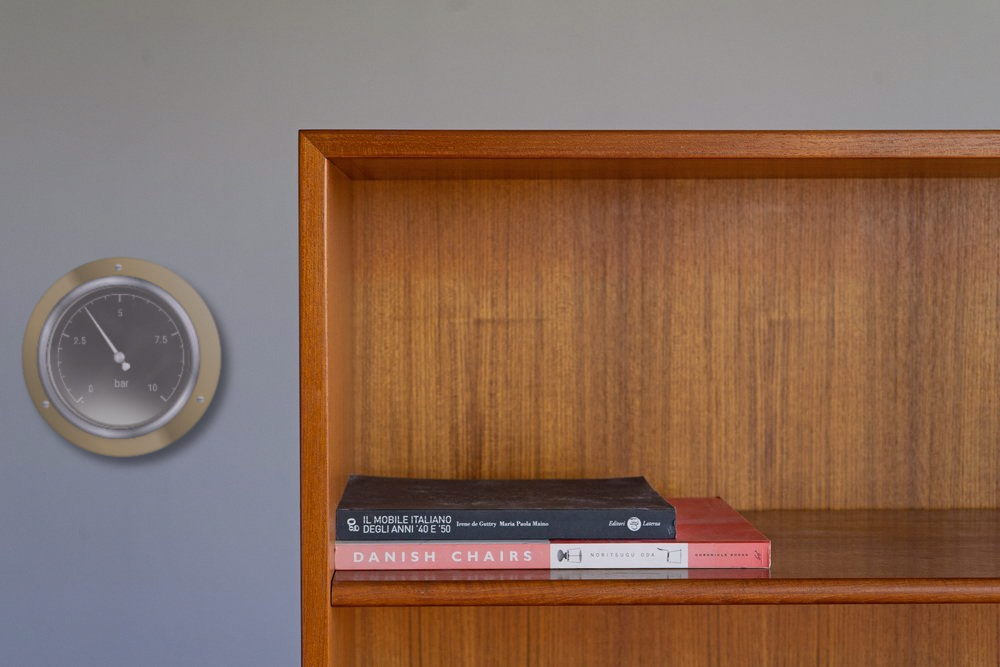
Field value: 3.75,bar
